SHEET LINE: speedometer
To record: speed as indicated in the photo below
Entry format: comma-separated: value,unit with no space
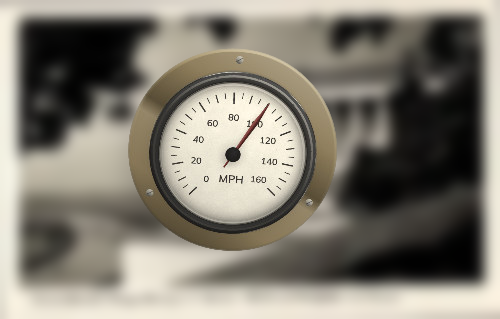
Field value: 100,mph
